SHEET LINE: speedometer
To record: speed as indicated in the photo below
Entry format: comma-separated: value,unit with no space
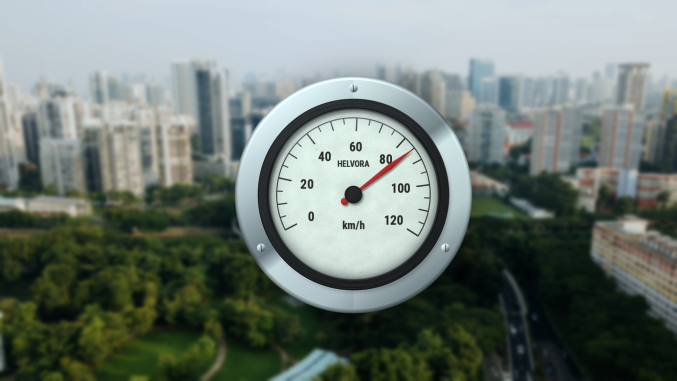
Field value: 85,km/h
